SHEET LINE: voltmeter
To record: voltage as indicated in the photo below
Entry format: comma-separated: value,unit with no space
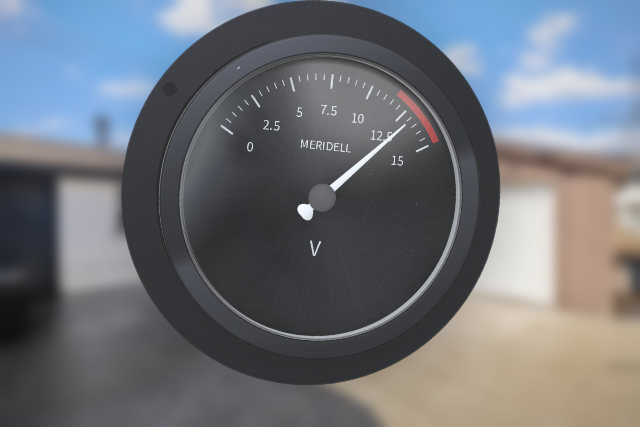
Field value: 13,V
